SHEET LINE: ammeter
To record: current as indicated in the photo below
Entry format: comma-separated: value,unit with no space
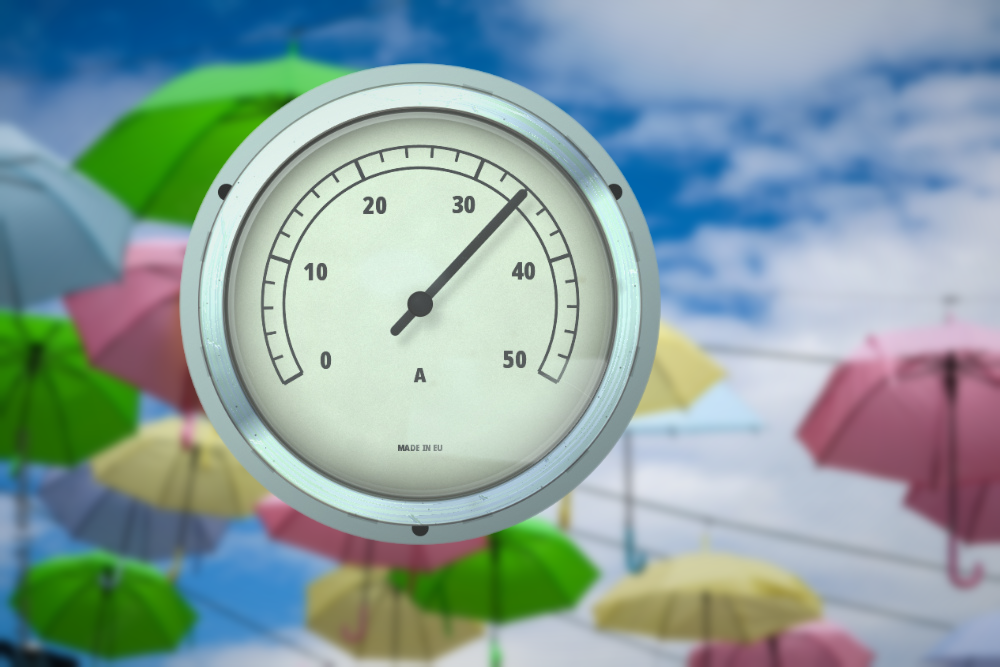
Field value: 34,A
